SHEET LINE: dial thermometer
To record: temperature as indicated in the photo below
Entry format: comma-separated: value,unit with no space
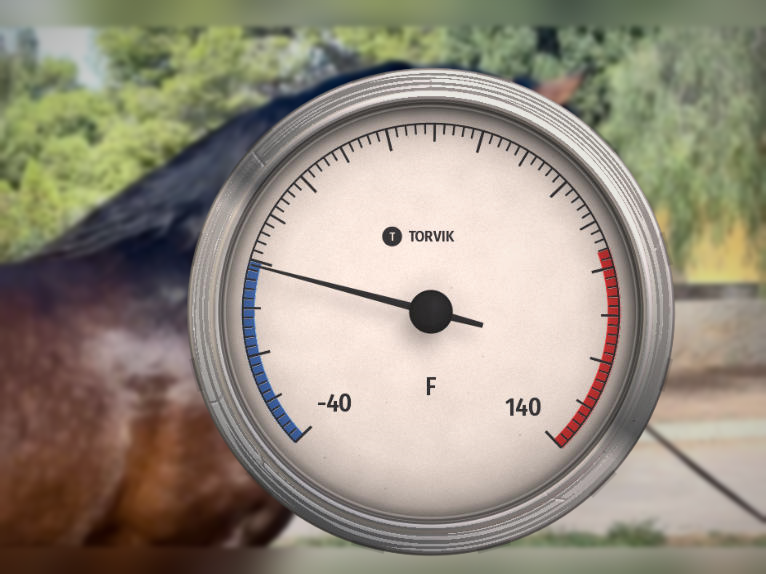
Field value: -1,°F
